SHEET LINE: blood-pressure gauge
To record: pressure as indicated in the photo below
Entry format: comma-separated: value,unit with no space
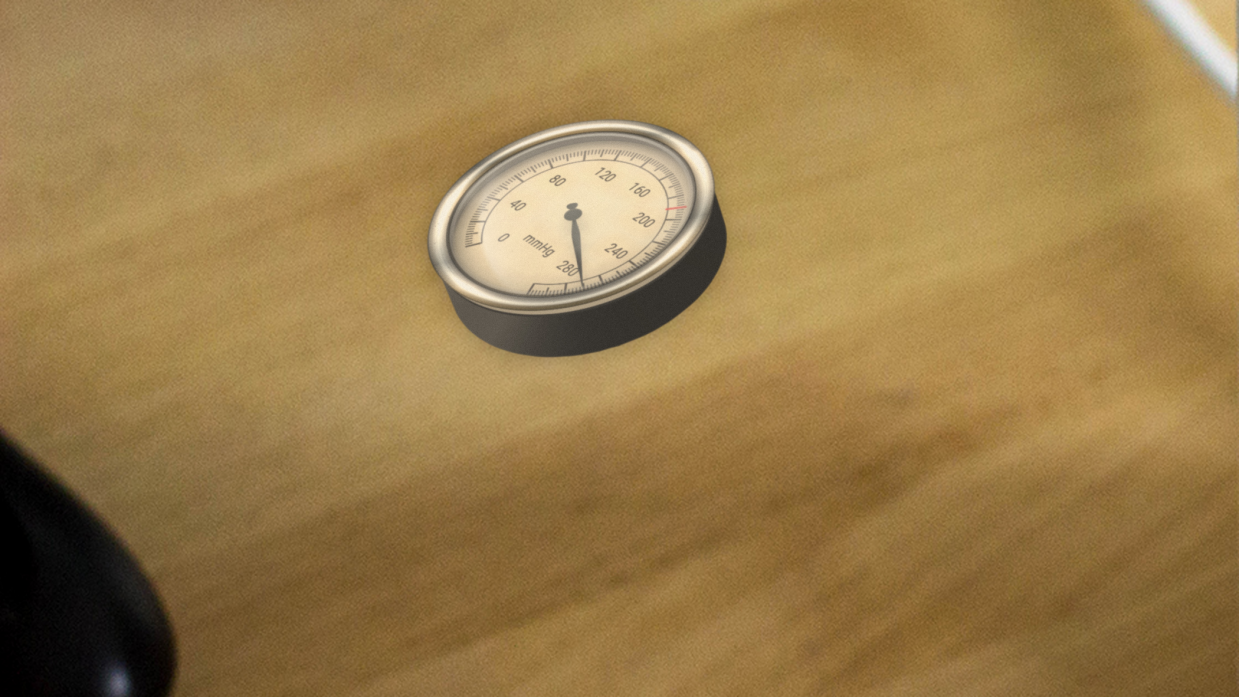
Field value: 270,mmHg
